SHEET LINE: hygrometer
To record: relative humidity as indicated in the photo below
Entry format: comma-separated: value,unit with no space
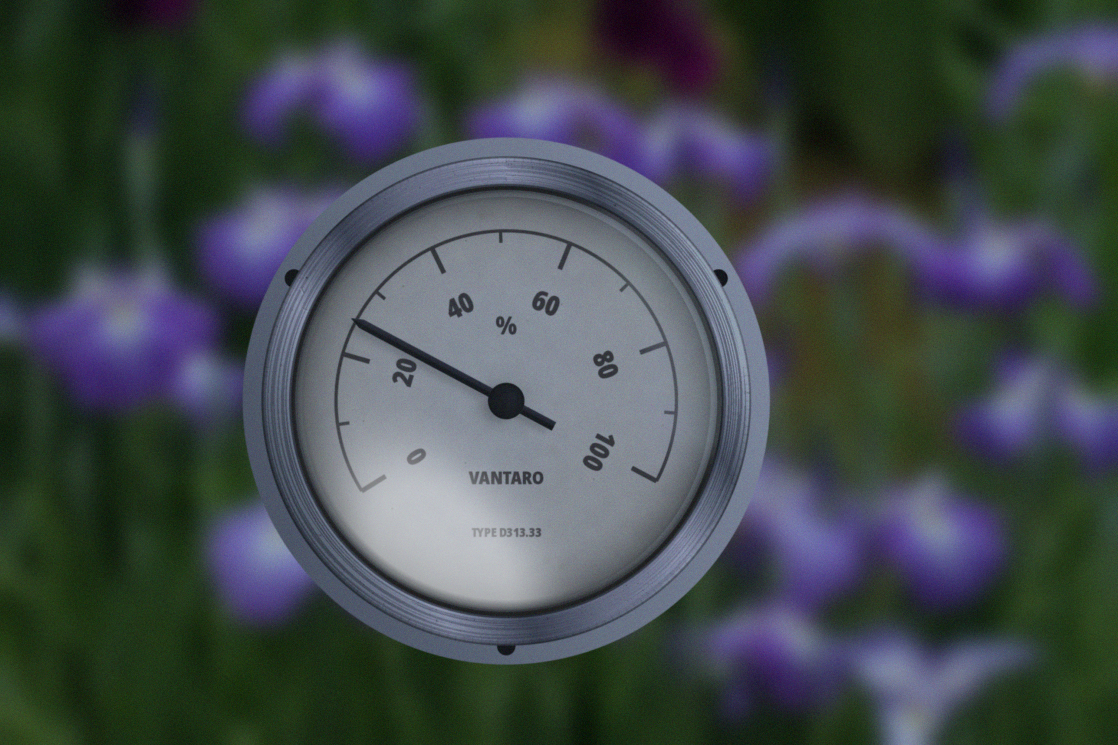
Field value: 25,%
